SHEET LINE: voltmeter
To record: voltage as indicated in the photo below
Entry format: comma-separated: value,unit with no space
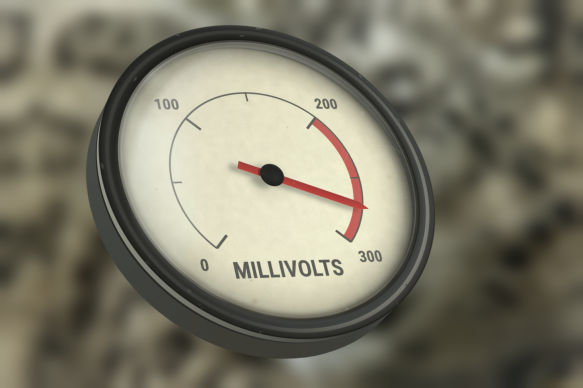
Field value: 275,mV
